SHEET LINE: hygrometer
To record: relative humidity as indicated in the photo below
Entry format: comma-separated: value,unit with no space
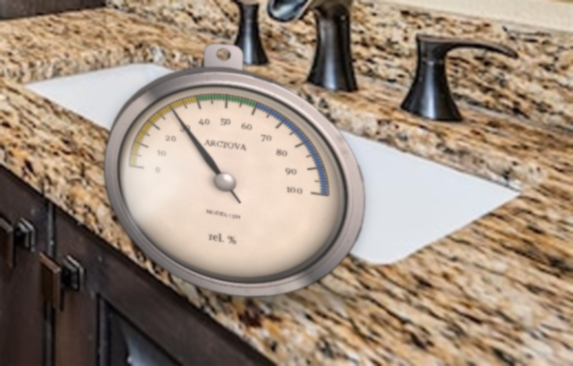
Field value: 30,%
